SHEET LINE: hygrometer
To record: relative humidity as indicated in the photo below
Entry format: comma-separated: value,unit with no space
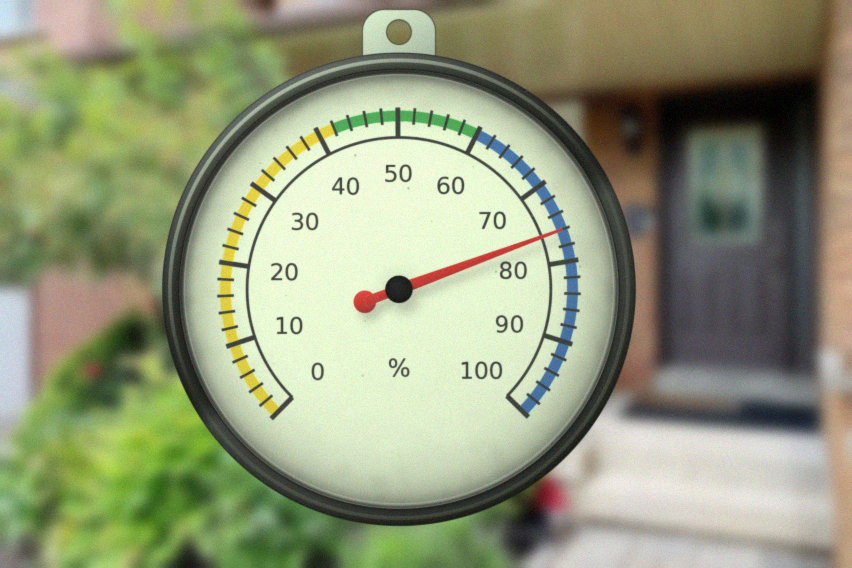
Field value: 76,%
